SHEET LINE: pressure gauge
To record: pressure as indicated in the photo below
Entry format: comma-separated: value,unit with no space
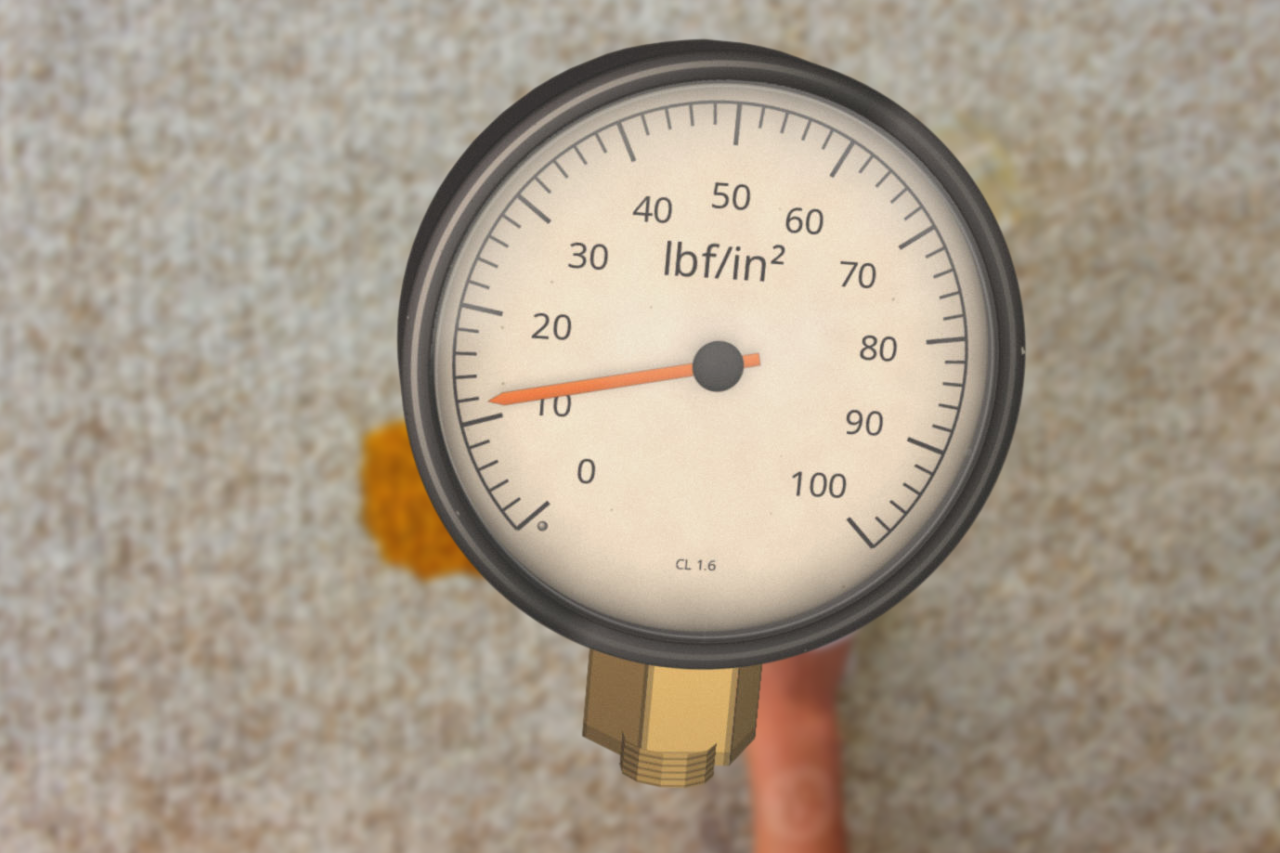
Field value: 12,psi
